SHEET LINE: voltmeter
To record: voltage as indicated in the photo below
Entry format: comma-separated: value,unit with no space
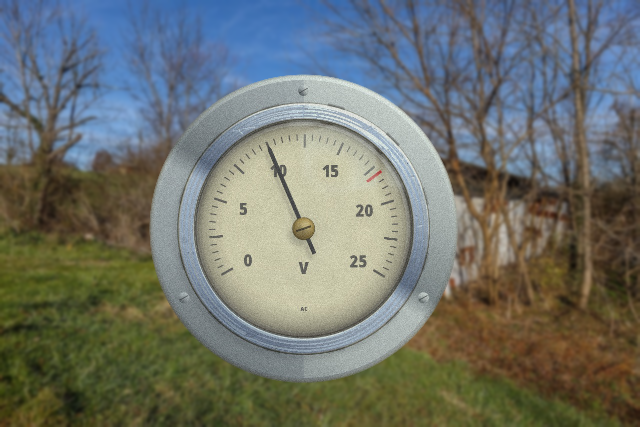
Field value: 10,V
